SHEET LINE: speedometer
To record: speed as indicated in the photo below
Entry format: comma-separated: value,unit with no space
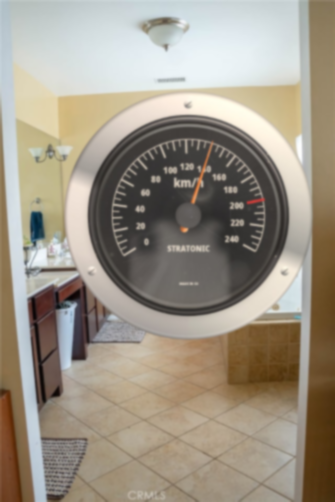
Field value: 140,km/h
